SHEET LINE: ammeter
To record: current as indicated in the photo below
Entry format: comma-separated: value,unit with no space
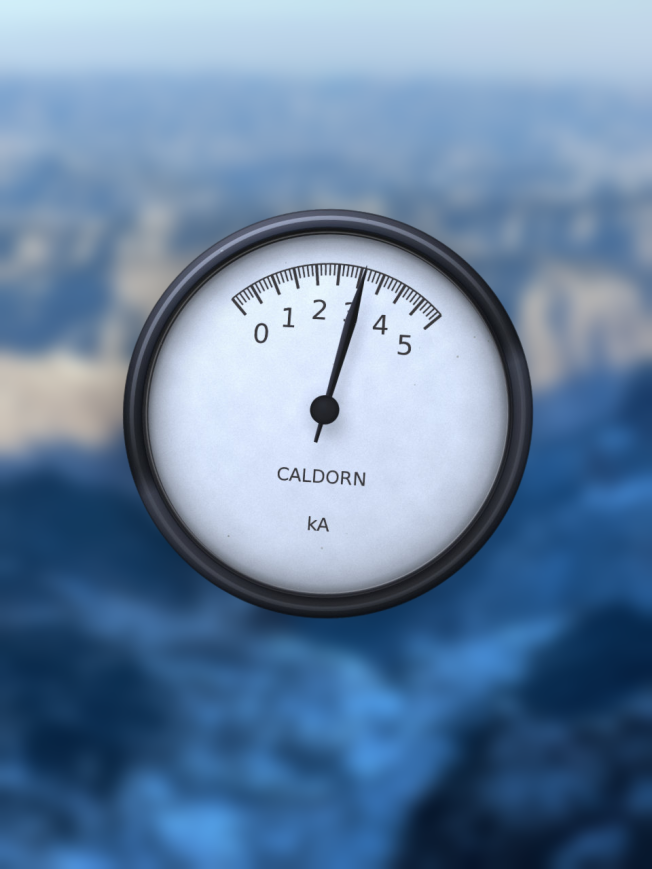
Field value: 3.1,kA
